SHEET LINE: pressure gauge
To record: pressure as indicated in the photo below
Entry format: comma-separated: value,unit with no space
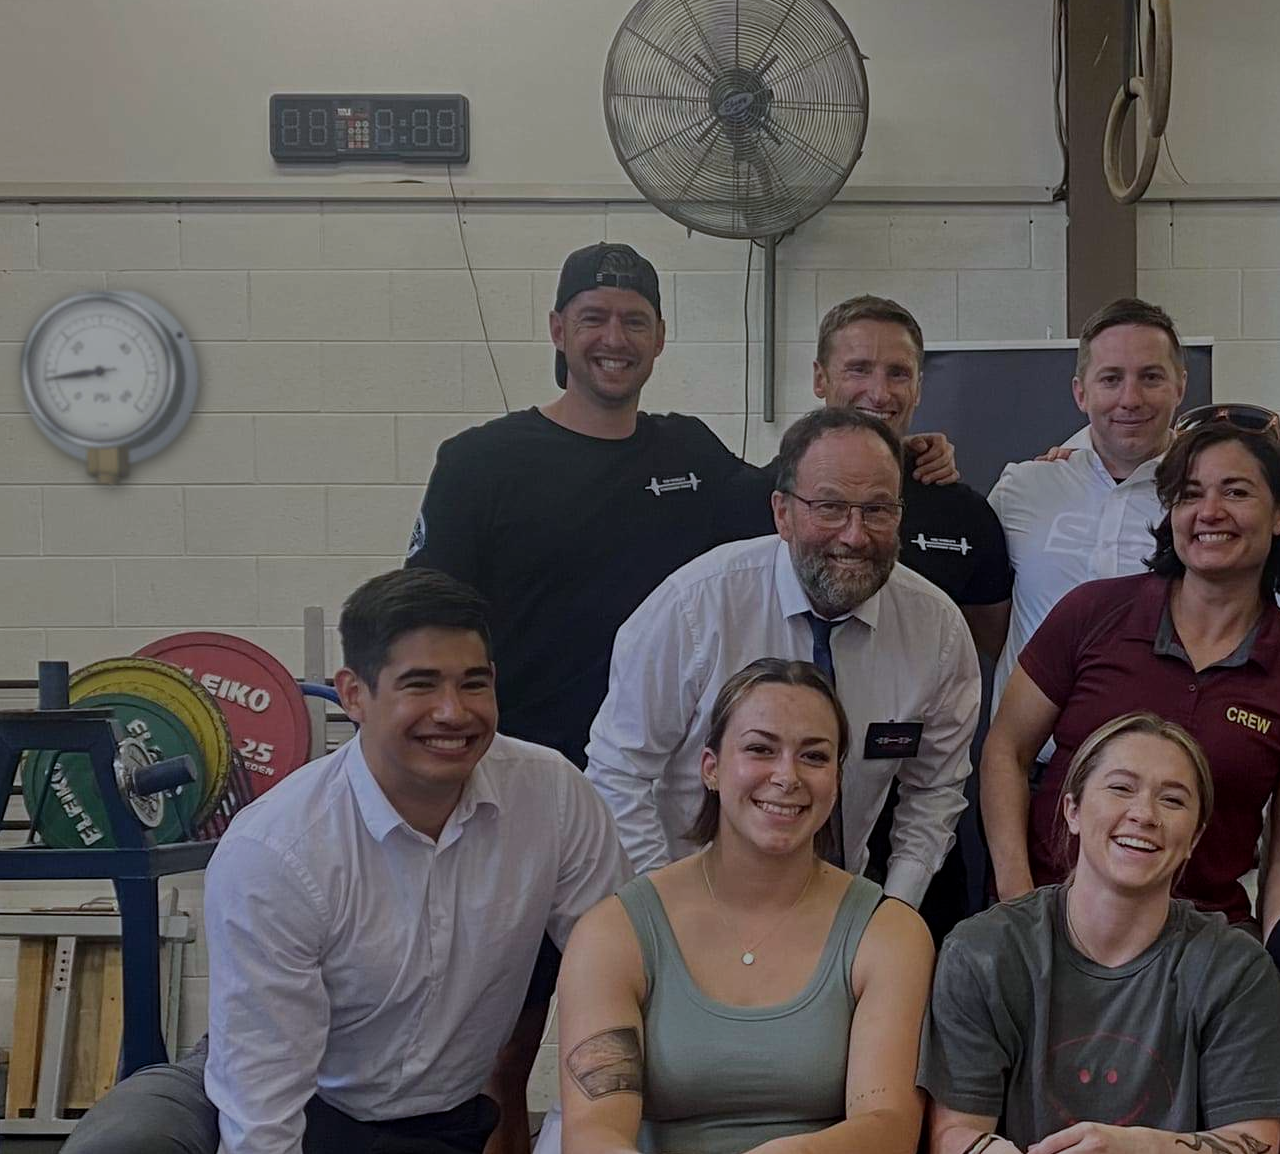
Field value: 8,psi
